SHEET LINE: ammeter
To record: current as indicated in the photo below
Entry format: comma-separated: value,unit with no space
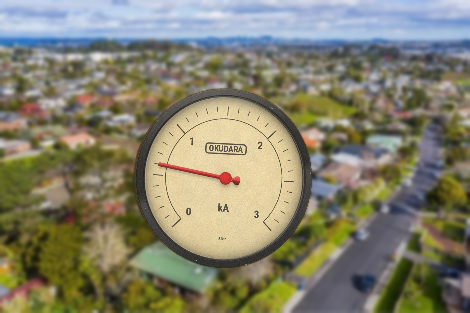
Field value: 0.6,kA
